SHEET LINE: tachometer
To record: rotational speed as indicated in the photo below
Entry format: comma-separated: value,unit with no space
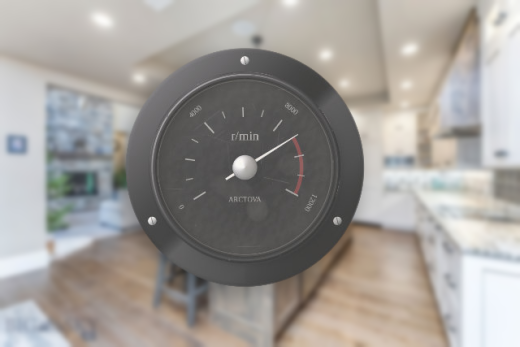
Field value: 9000,rpm
